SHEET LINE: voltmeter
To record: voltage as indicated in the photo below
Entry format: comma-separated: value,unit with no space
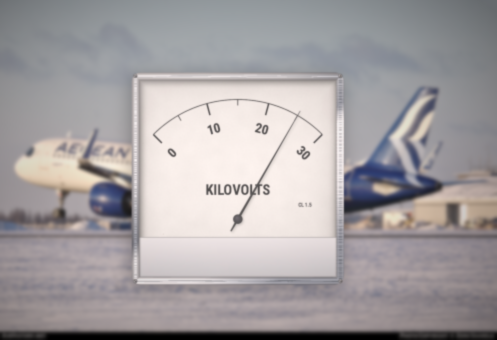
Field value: 25,kV
